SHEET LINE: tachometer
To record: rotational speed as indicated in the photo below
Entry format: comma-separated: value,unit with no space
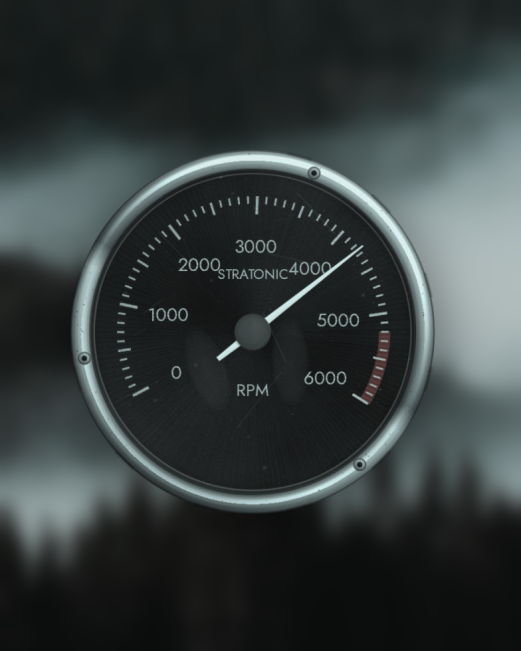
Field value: 4250,rpm
